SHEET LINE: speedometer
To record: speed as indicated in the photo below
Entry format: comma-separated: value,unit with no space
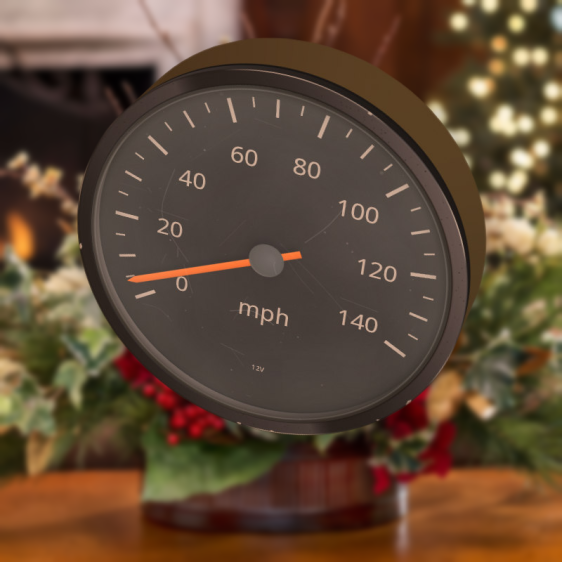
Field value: 5,mph
